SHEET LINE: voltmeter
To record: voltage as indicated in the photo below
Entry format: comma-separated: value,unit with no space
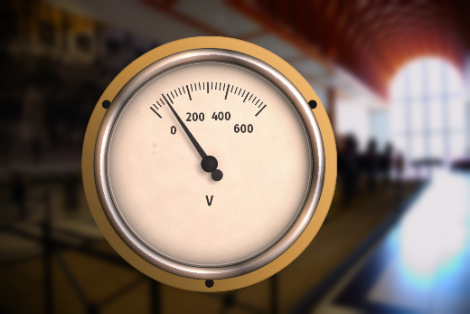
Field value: 80,V
